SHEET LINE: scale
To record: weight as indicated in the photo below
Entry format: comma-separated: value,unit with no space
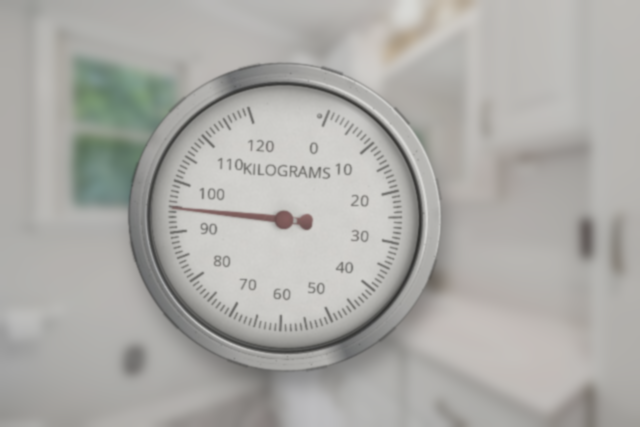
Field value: 95,kg
